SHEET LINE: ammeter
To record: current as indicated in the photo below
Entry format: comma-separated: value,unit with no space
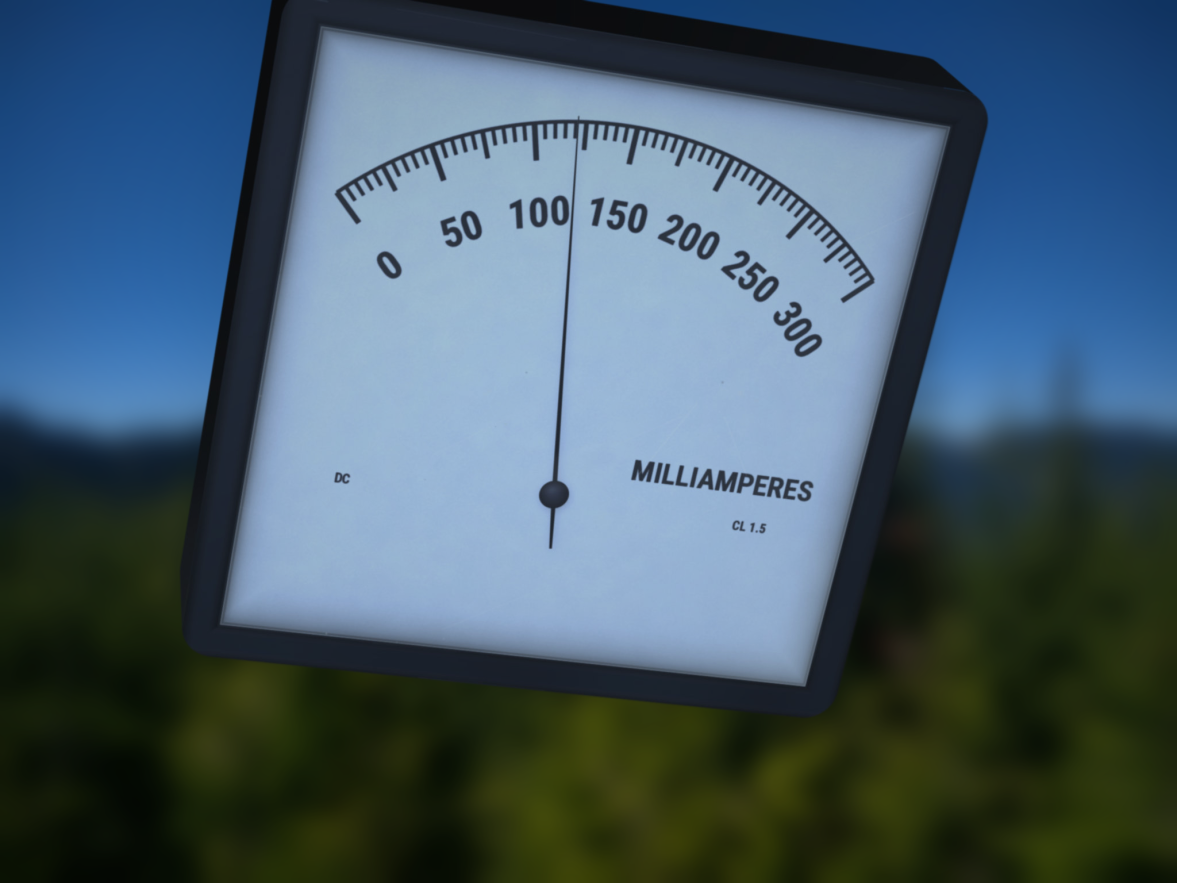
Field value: 120,mA
